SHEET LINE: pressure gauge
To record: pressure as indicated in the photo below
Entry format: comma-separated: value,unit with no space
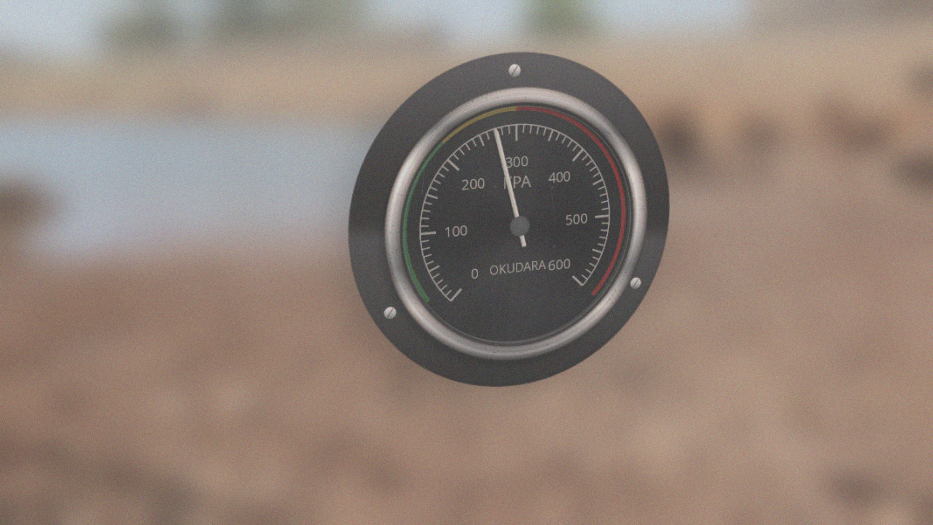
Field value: 270,kPa
